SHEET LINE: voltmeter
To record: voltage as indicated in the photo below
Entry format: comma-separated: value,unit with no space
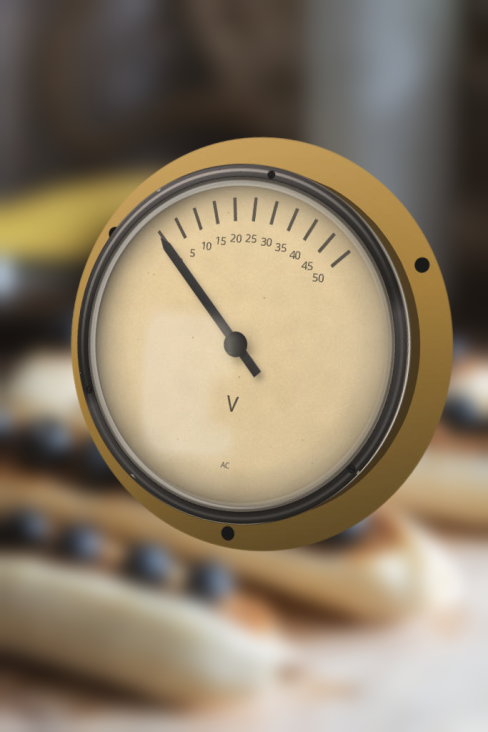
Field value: 0,V
